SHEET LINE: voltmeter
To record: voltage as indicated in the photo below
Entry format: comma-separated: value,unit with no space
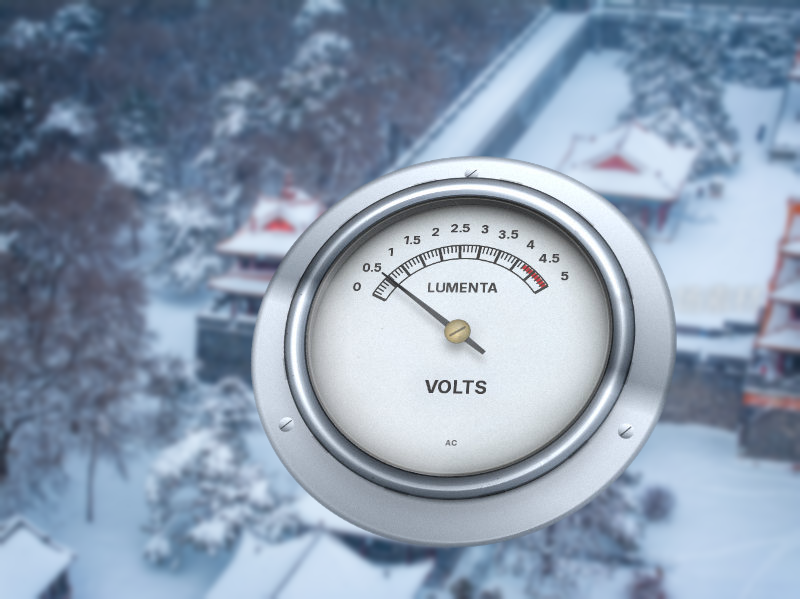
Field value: 0.5,V
